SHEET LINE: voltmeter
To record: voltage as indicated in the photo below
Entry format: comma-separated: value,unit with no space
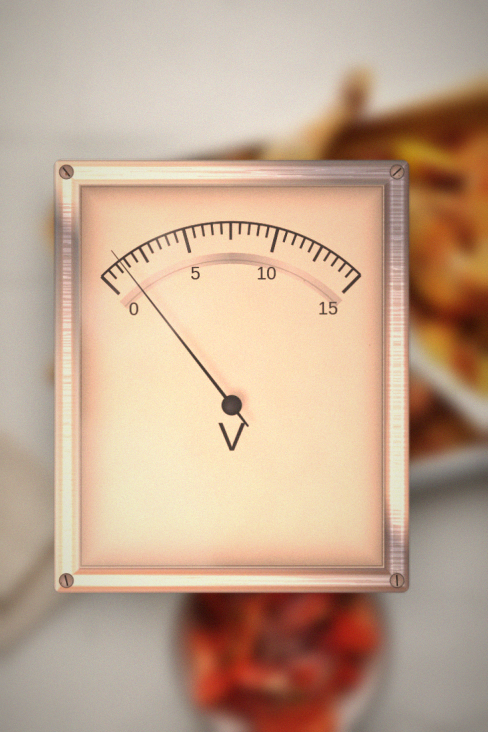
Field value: 1.25,V
